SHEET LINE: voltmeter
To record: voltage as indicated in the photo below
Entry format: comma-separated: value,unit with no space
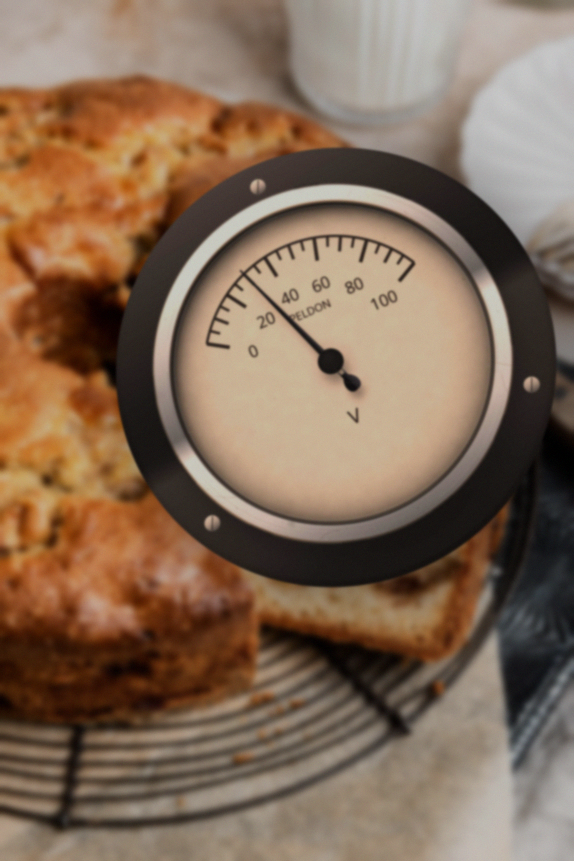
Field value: 30,V
